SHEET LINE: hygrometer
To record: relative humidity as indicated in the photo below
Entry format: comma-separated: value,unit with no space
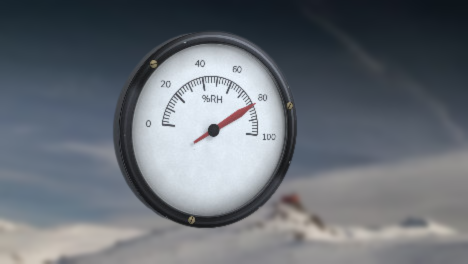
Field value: 80,%
